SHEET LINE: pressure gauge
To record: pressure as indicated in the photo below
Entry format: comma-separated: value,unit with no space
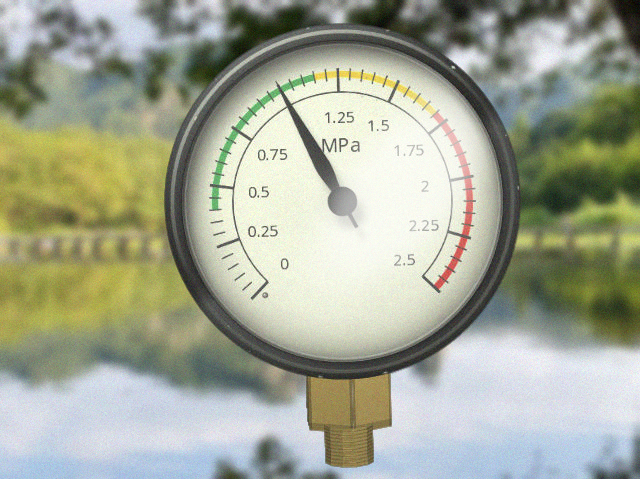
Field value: 1,MPa
